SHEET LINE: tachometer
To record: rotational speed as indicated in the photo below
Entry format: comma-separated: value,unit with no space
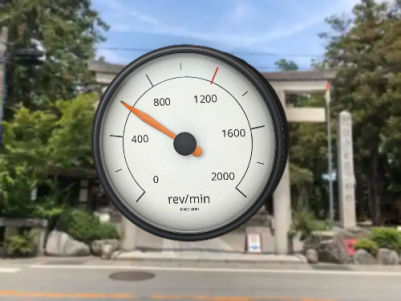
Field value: 600,rpm
